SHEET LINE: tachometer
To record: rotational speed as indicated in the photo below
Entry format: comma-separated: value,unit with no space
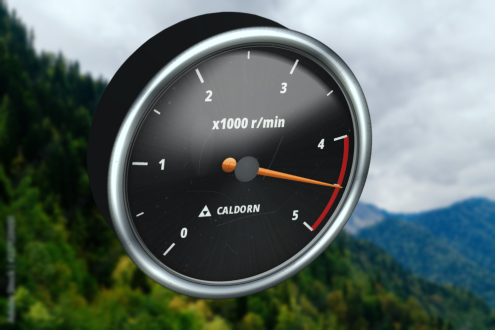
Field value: 4500,rpm
